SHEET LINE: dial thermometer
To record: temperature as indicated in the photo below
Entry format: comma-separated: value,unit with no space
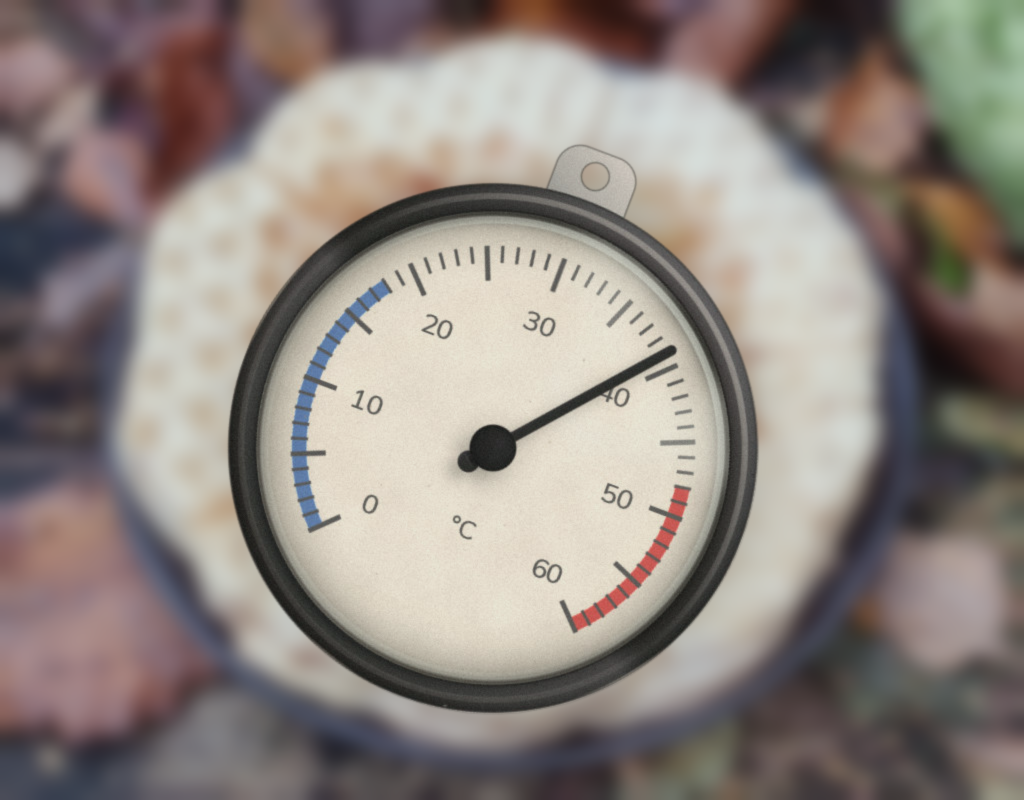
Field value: 39,°C
